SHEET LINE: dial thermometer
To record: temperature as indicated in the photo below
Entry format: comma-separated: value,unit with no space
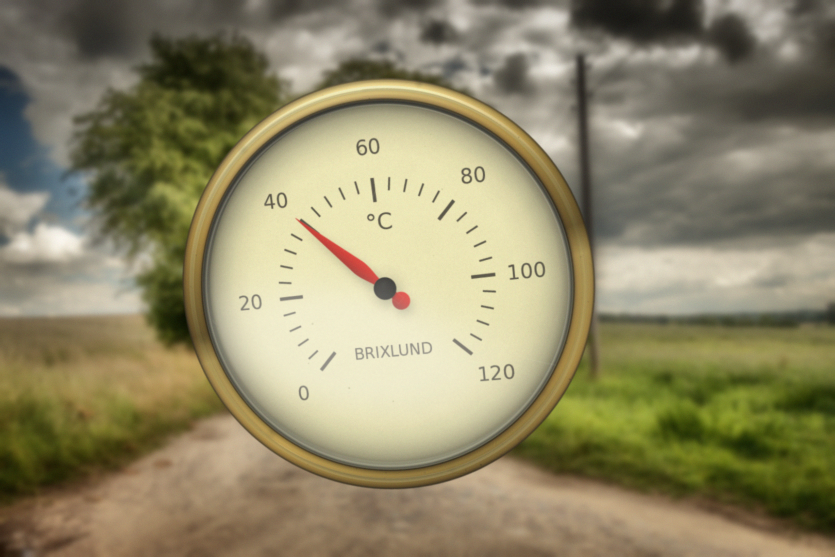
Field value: 40,°C
